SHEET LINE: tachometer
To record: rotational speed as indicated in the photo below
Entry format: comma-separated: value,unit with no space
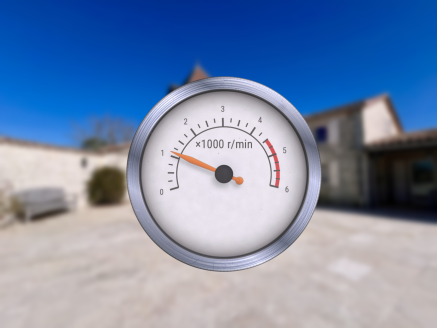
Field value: 1125,rpm
